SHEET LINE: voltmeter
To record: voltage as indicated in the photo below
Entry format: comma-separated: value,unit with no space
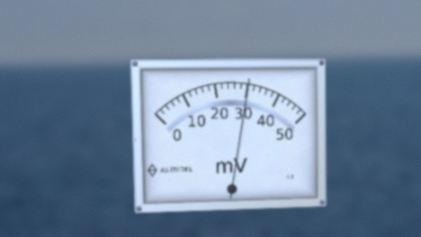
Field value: 30,mV
